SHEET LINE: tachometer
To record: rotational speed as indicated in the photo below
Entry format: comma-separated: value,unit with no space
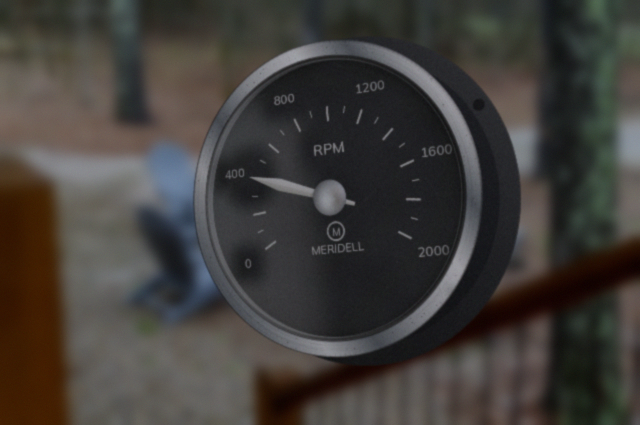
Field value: 400,rpm
